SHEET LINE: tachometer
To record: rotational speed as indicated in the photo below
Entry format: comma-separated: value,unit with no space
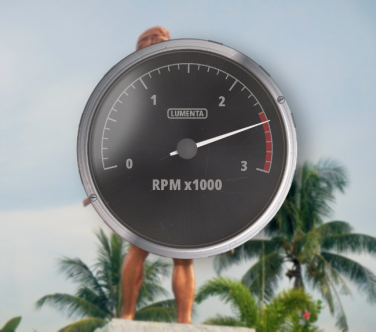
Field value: 2500,rpm
